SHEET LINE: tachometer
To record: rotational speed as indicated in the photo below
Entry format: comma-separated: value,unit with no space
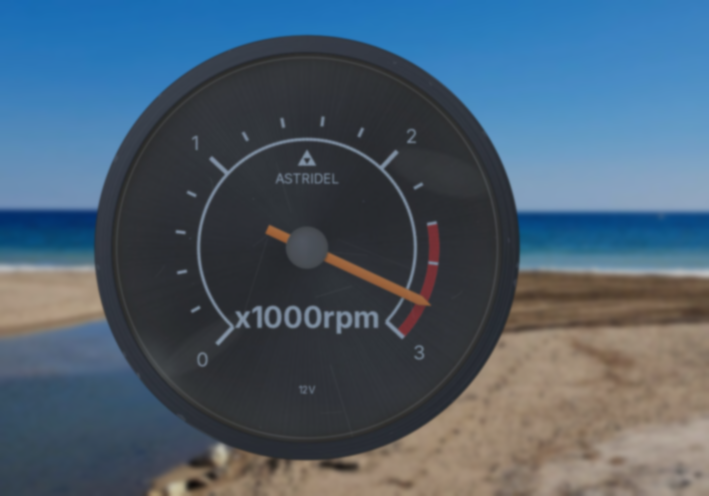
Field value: 2800,rpm
